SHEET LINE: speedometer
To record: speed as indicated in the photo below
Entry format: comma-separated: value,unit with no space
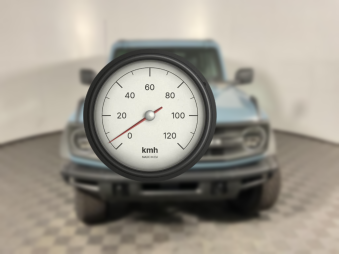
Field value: 5,km/h
